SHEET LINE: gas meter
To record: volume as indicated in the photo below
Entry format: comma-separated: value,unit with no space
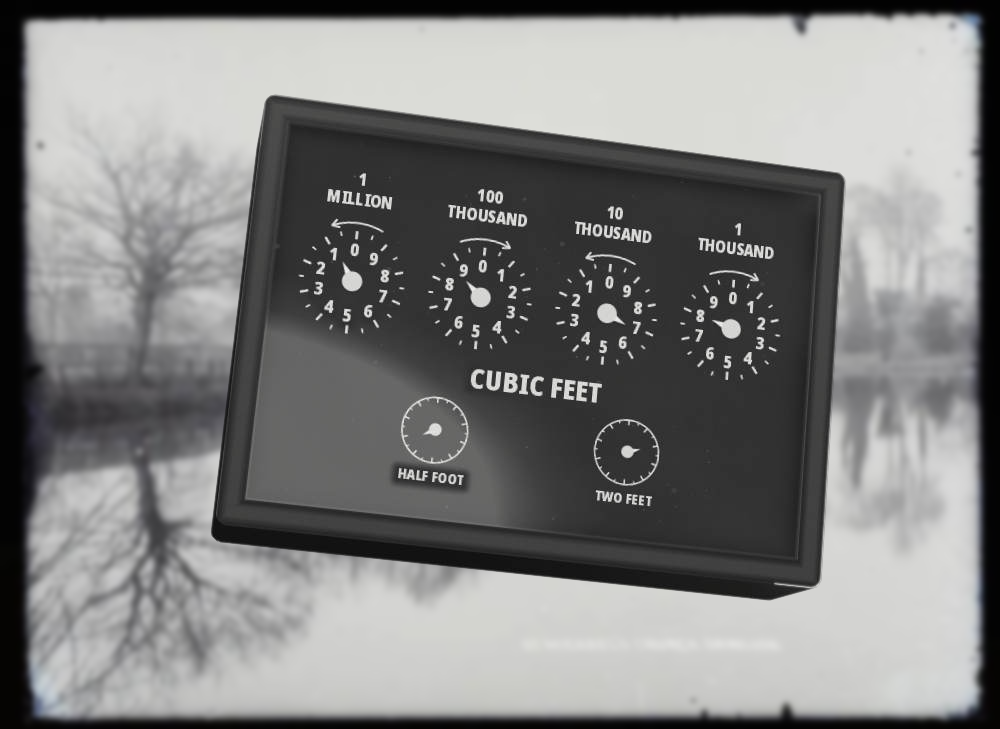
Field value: 86800,ft³
